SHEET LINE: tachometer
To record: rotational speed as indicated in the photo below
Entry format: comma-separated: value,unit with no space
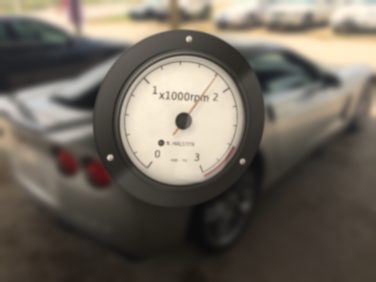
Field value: 1800,rpm
